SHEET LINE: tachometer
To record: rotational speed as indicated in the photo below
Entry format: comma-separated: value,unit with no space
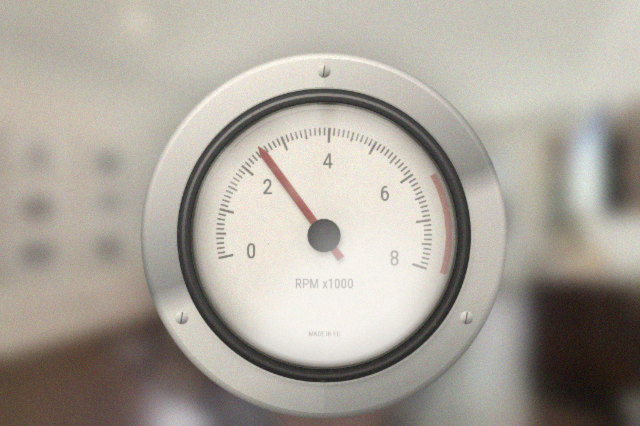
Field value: 2500,rpm
